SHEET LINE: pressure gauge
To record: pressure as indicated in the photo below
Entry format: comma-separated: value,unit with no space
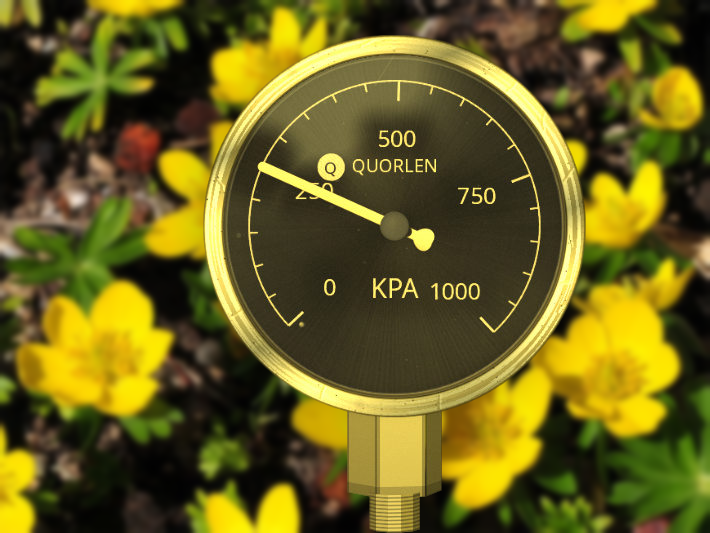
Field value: 250,kPa
